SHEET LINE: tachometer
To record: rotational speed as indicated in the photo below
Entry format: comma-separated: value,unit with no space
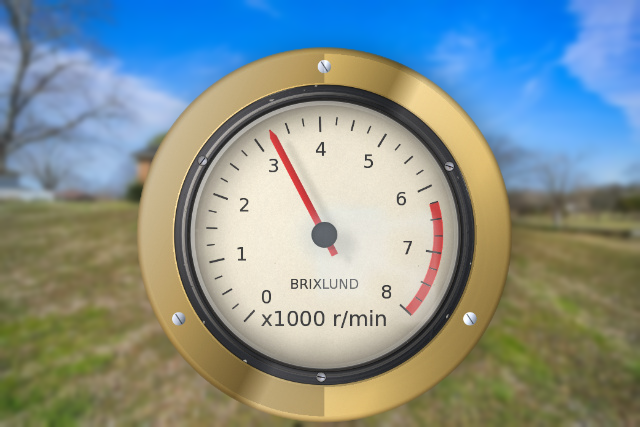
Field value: 3250,rpm
